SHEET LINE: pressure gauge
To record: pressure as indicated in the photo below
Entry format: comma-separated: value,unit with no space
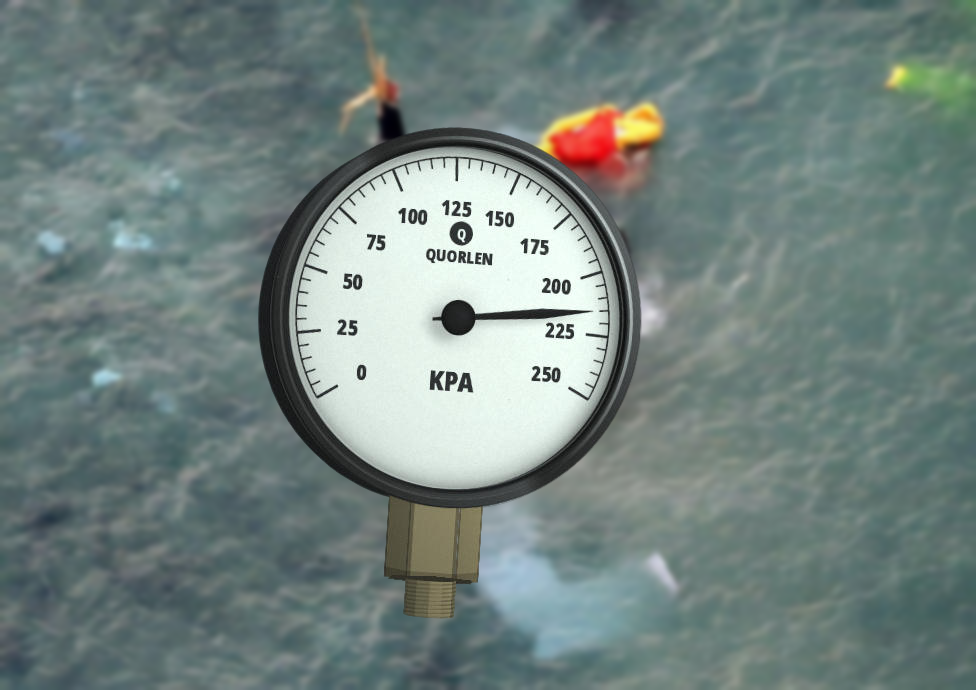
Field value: 215,kPa
